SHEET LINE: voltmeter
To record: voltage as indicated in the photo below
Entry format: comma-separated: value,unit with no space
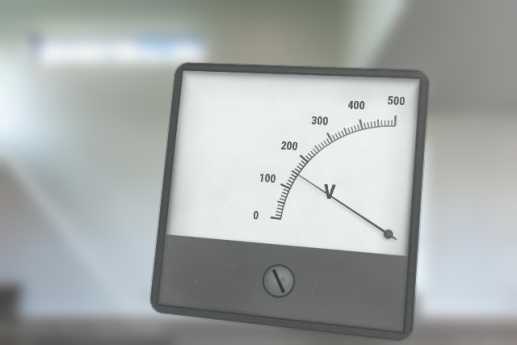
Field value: 150,V
